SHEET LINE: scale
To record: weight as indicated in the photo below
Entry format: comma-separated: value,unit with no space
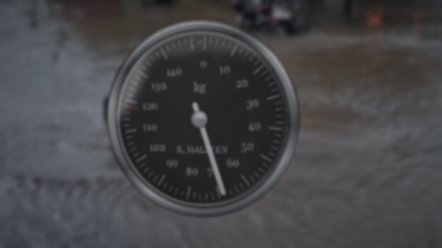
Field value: 68,kg
